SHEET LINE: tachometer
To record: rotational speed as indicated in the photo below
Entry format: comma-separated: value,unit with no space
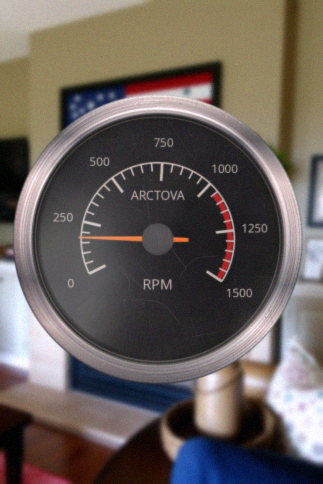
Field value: 175,rpm
